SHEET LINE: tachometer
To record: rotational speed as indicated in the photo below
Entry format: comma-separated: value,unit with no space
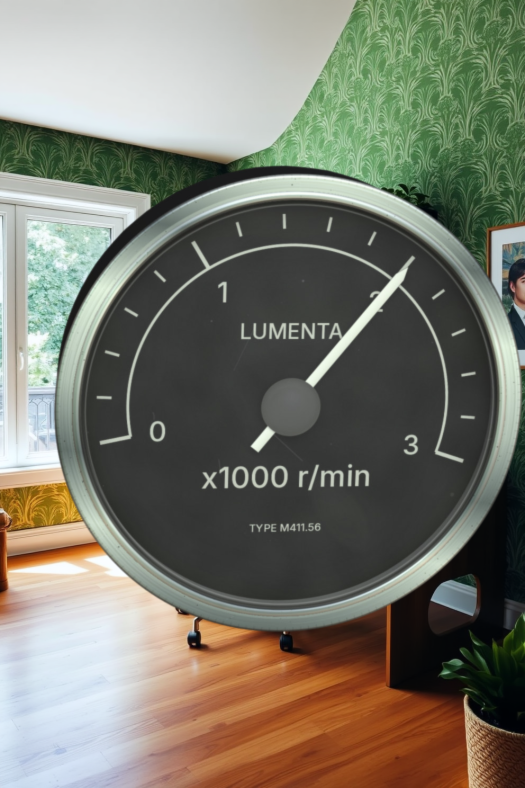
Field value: 2000,rpm
